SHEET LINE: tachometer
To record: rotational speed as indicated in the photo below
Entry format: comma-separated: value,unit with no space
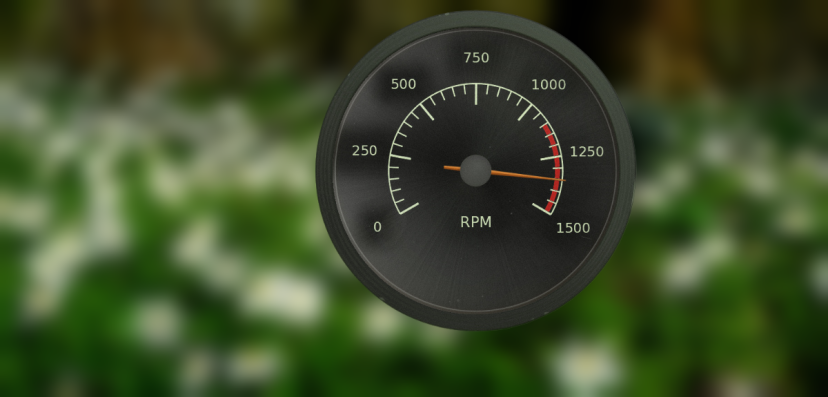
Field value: 1350,rpm
